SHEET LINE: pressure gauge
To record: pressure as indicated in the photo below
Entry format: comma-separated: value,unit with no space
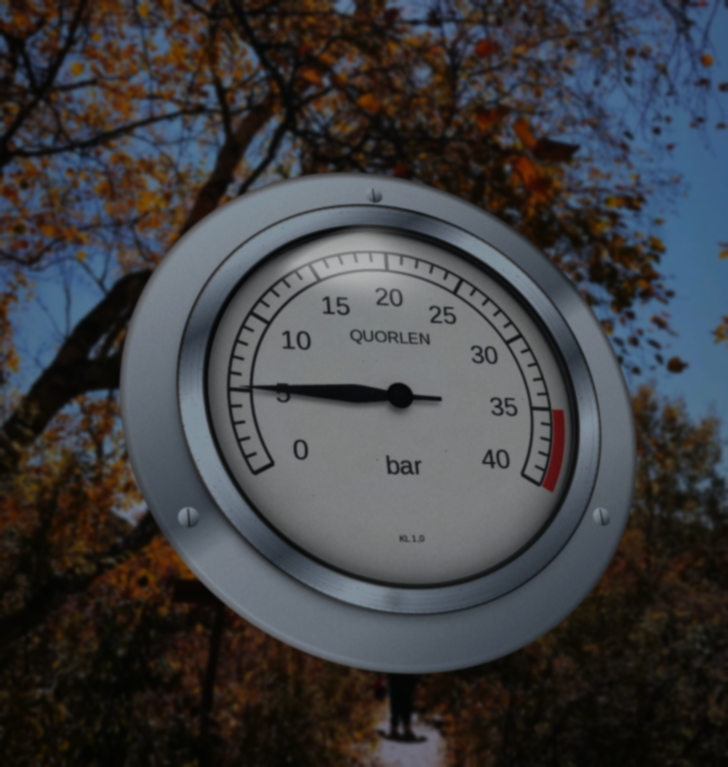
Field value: 5,bar
